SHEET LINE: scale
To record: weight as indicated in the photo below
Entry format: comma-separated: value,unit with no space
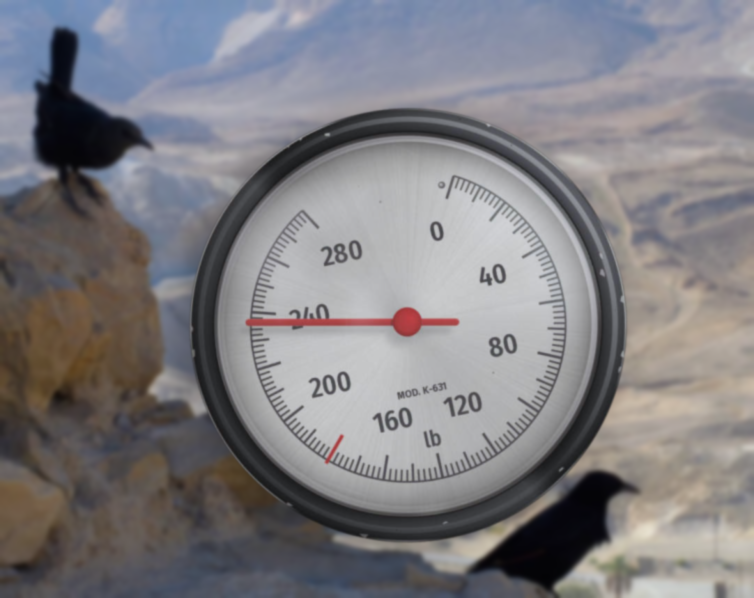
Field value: 236,lb
